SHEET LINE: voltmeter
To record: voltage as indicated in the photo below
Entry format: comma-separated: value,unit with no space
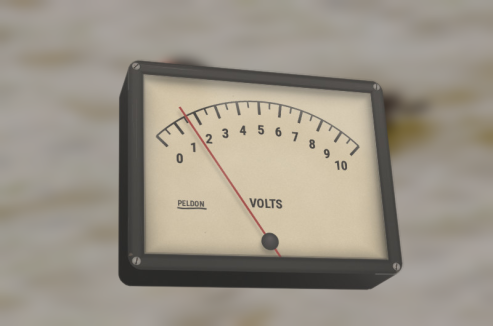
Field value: 1.5,V
